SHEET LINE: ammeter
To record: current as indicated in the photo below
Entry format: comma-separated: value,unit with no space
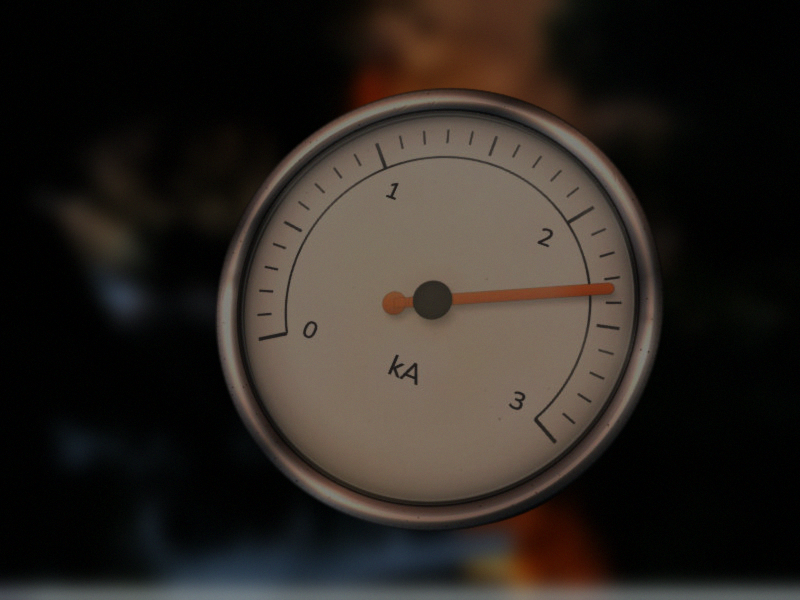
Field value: 2.35,kA
